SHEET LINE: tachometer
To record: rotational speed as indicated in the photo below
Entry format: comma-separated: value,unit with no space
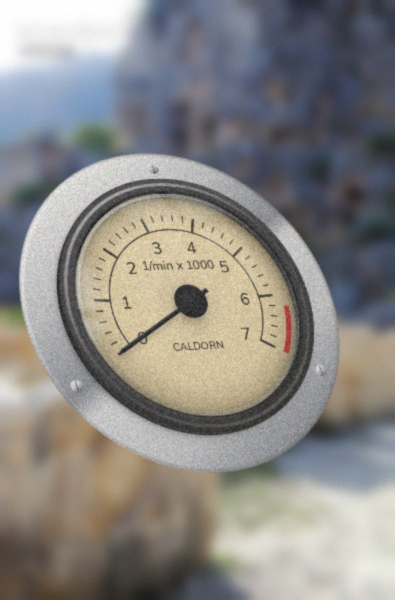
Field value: 0,rpm
